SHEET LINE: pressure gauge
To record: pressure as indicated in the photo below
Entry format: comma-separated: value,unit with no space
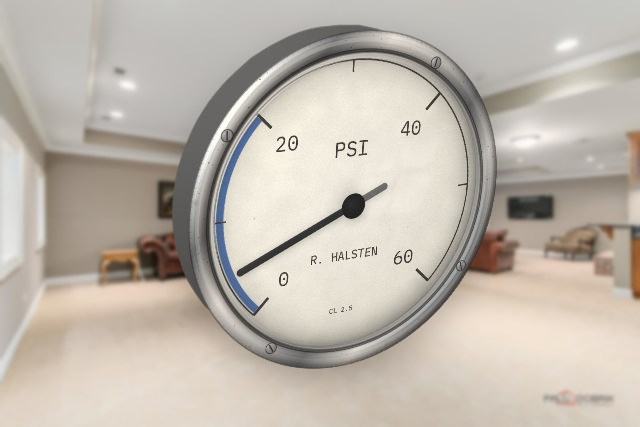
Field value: 5,psi
